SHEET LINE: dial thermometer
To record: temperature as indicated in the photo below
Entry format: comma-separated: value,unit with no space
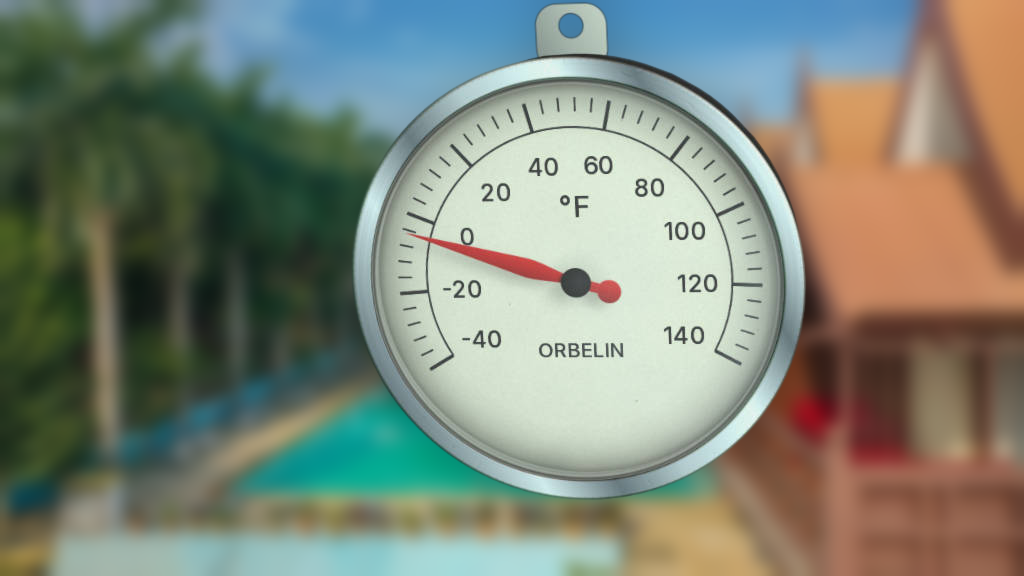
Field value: -4,°F
